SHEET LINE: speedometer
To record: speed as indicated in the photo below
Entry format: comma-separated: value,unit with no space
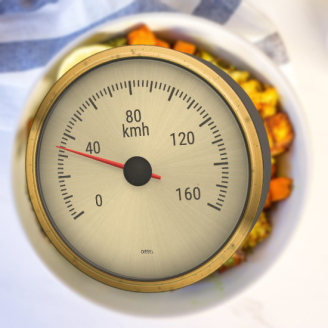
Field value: 34,km/h
